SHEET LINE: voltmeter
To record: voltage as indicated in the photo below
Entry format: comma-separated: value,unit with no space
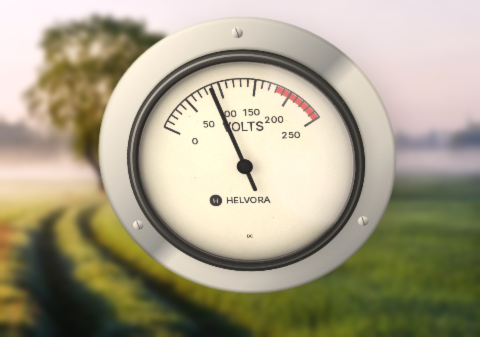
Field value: 90,V
